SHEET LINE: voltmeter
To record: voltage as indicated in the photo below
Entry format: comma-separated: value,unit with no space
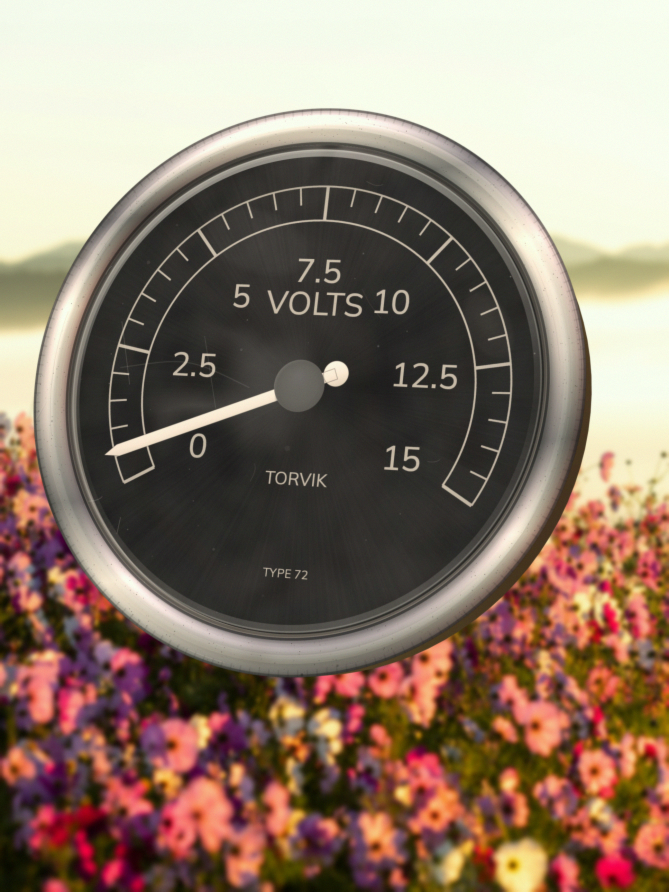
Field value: 0.5,V
